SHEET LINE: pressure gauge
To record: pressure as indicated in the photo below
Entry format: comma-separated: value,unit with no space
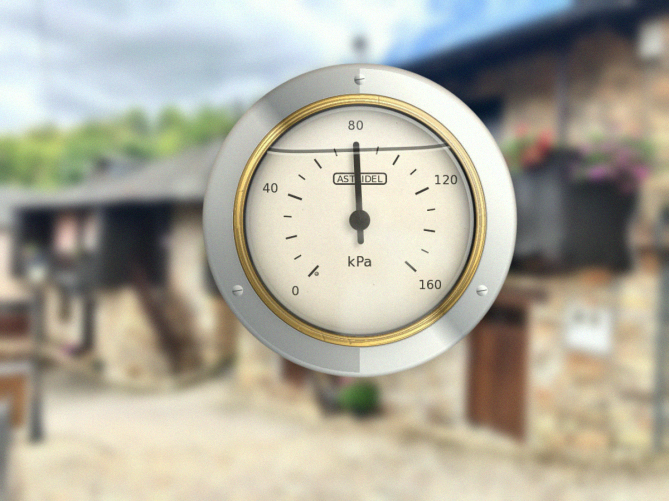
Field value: 80,kPa
